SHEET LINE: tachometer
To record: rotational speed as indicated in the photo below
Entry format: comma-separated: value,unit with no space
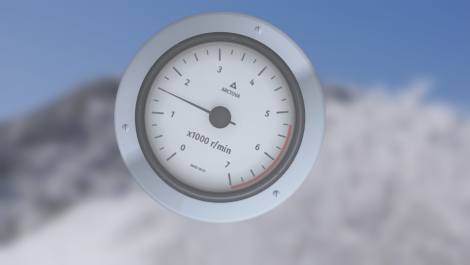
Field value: 1500,rpm
